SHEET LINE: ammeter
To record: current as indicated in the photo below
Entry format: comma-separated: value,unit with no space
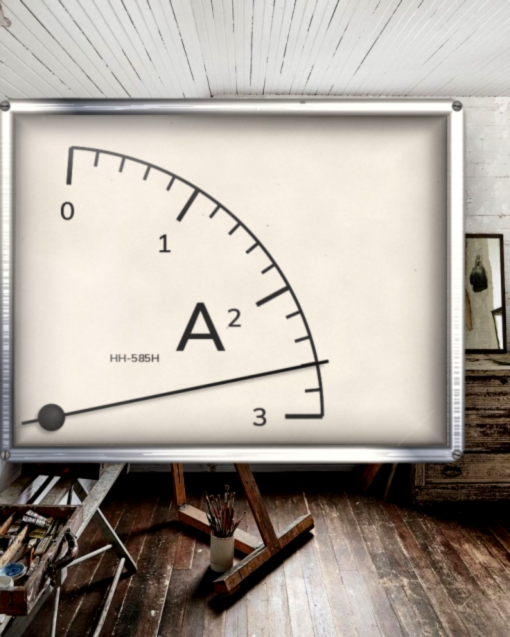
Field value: 2.6,A
